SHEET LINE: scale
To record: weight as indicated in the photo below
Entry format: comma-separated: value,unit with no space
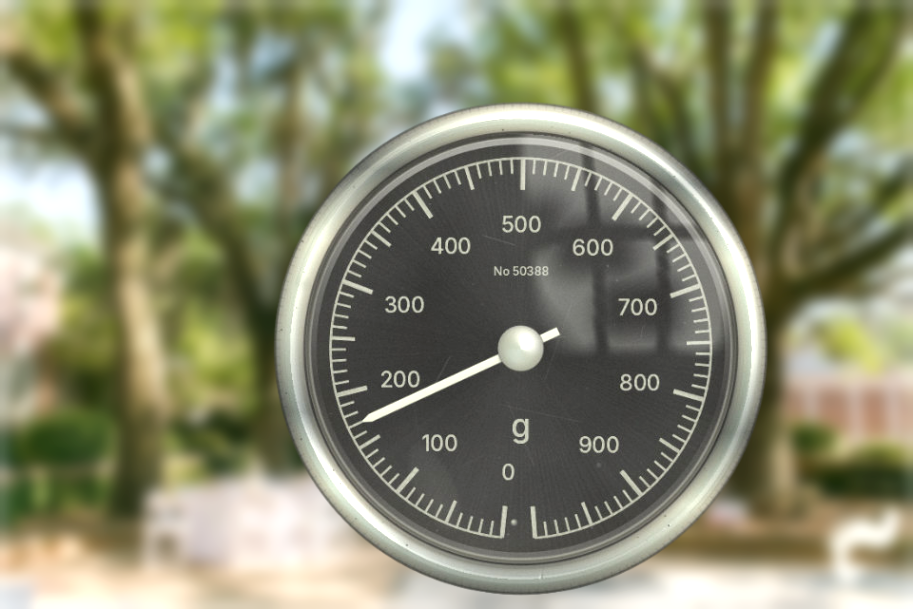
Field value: 170,g
